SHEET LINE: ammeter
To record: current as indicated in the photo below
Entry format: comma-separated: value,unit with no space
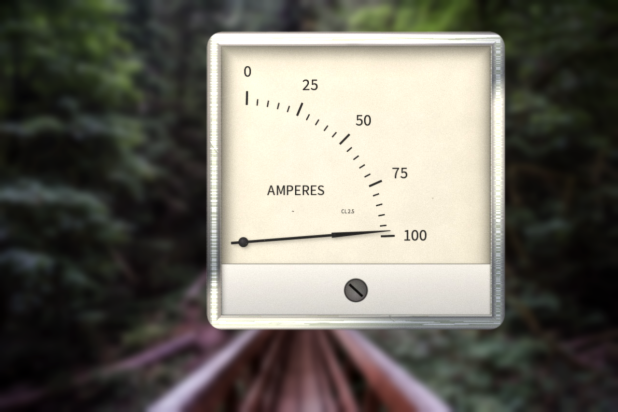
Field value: 97.5,A
